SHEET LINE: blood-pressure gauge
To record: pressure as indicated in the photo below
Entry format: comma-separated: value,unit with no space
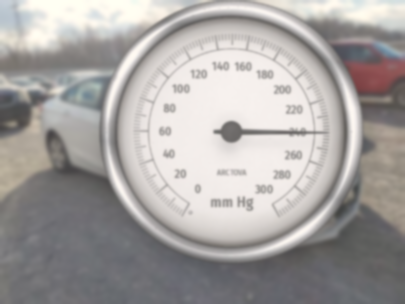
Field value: 240,mmHg
